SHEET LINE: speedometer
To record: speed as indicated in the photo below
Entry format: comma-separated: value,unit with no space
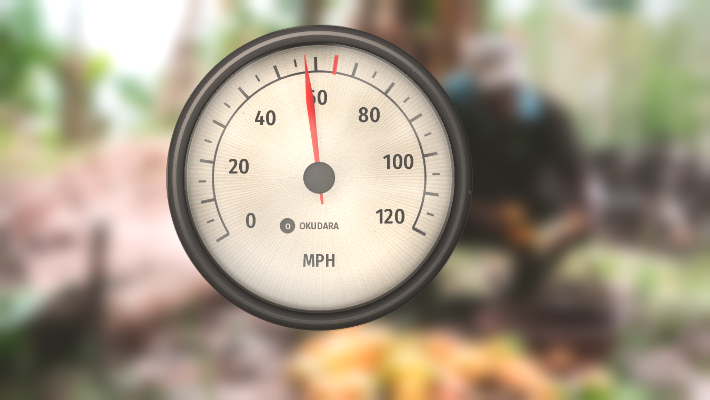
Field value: 57.5,mph
